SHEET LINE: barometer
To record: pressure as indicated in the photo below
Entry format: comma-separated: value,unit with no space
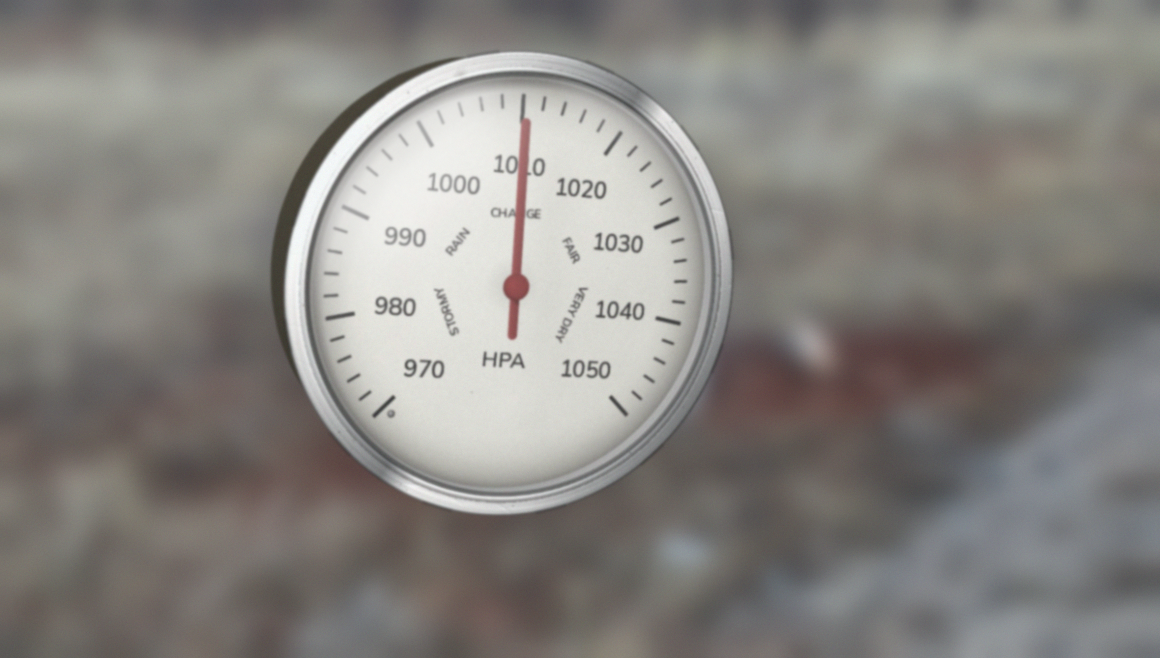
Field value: 1010,hPa
